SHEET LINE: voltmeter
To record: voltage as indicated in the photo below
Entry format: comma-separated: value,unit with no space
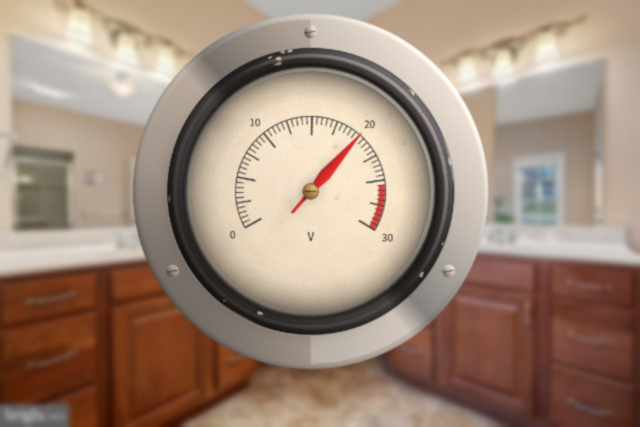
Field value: 20,V
